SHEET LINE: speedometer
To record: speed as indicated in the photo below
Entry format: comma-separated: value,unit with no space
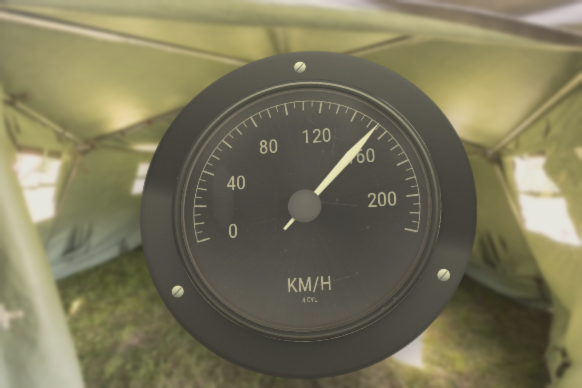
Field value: 155,km/h
